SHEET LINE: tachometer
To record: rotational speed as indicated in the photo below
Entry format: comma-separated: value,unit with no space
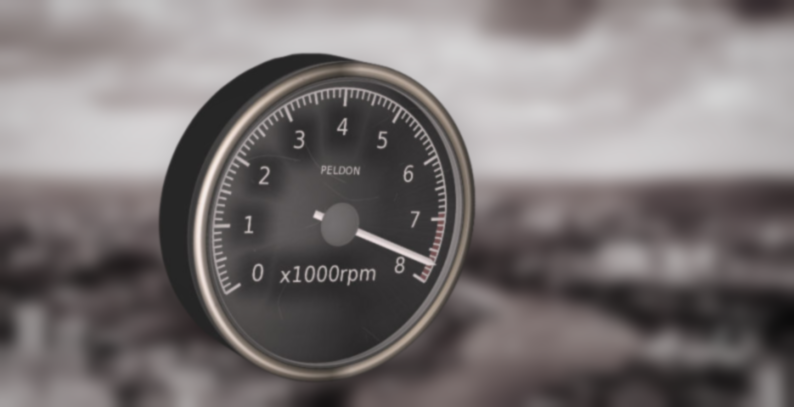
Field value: 7700,rpm
